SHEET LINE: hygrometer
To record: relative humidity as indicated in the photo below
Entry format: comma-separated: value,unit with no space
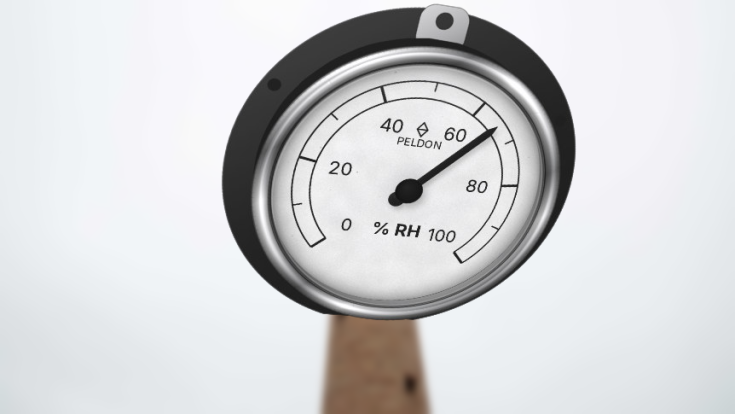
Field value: 65,%
